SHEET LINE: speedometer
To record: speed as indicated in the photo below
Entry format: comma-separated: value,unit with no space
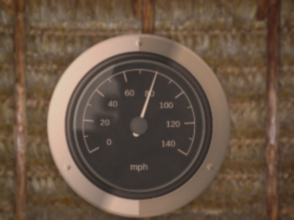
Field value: 80,mph
